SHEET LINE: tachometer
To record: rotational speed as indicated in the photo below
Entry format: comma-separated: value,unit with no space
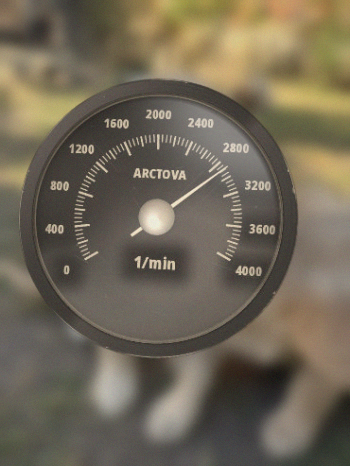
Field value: 2900,rpm
